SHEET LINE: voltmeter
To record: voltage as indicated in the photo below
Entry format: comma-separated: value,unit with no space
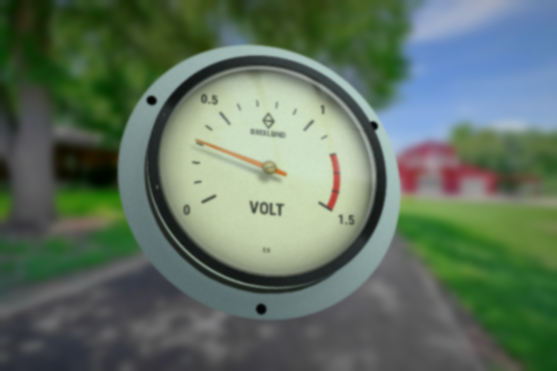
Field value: 0.3,V
